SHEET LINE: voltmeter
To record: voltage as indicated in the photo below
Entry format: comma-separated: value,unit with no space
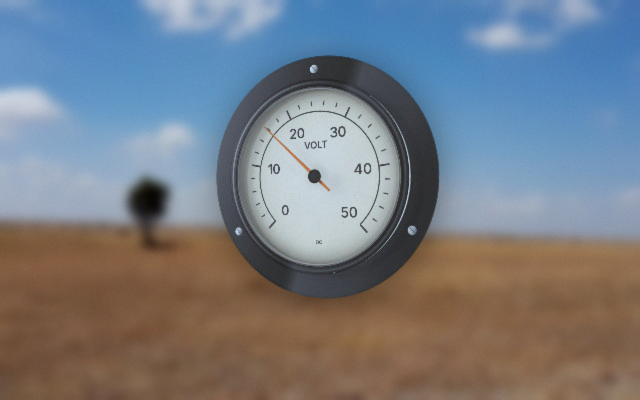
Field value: 16,V
